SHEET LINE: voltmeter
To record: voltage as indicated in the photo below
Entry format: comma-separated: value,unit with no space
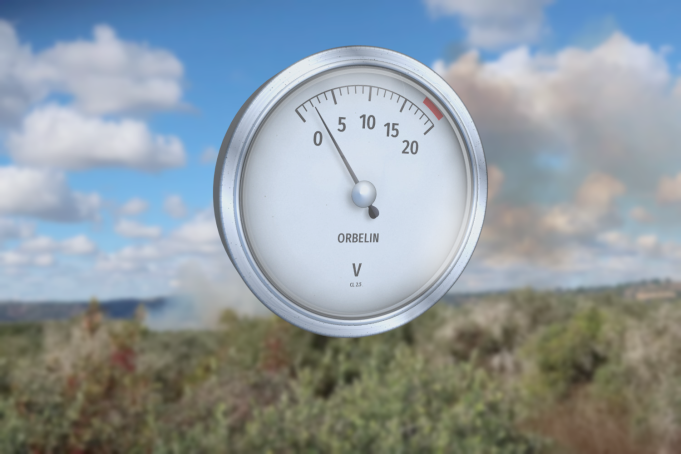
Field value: 2,V
